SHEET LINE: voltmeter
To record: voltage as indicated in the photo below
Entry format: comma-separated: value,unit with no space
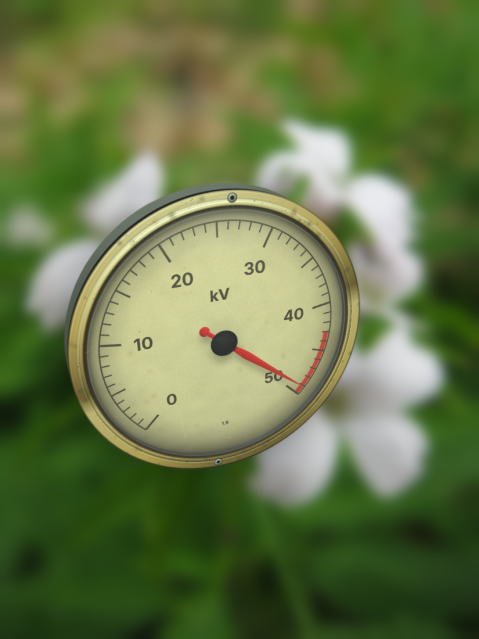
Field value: 49,kV
